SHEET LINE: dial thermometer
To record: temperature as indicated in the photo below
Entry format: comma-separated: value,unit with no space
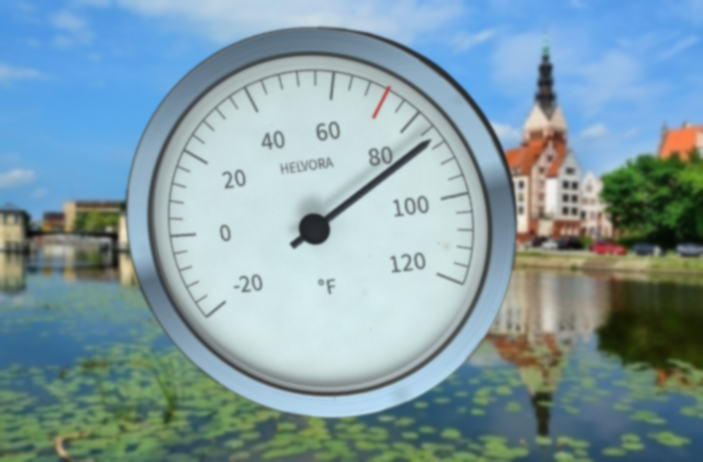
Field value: 86,°F
